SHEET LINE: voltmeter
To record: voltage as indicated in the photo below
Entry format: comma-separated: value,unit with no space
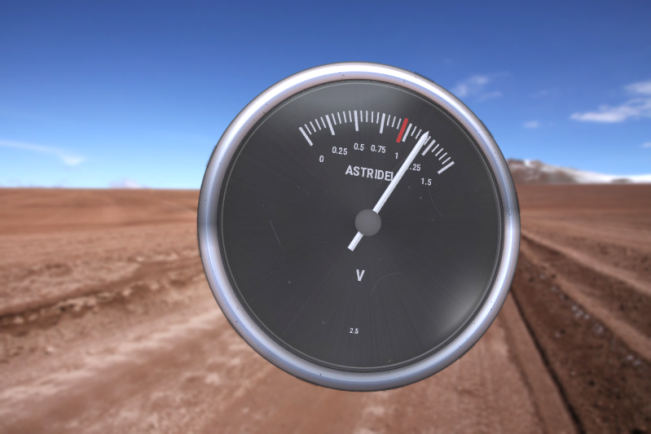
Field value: 1.15,V
